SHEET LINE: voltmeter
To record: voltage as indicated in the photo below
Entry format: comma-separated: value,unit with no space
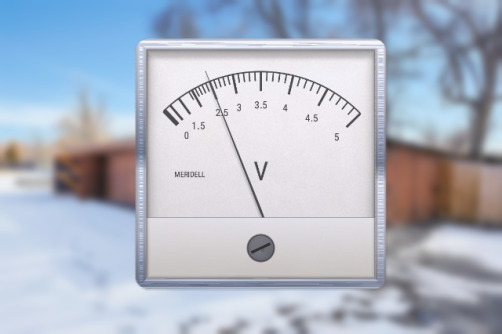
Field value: 2.5,V
